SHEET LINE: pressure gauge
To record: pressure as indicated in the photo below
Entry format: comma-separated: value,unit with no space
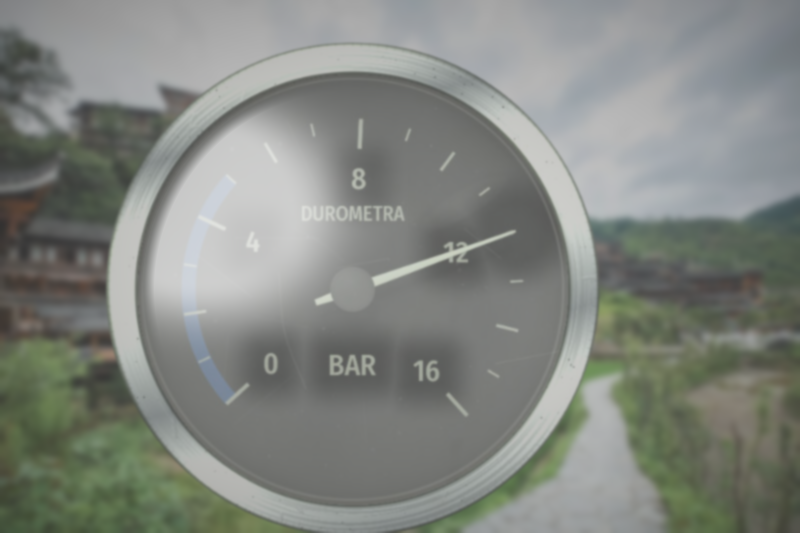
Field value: 12,bar
